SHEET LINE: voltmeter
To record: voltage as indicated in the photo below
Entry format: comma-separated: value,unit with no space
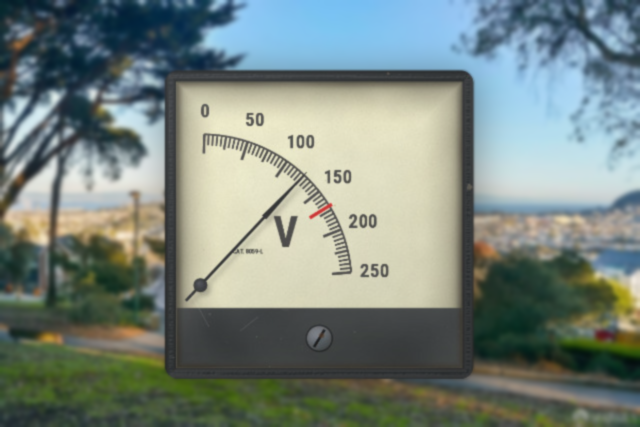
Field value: 125,V
